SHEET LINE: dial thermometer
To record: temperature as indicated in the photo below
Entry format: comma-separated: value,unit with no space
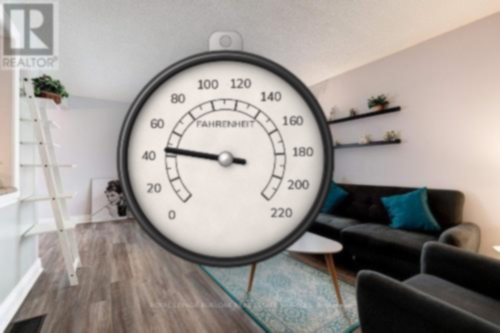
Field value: 45,°F
